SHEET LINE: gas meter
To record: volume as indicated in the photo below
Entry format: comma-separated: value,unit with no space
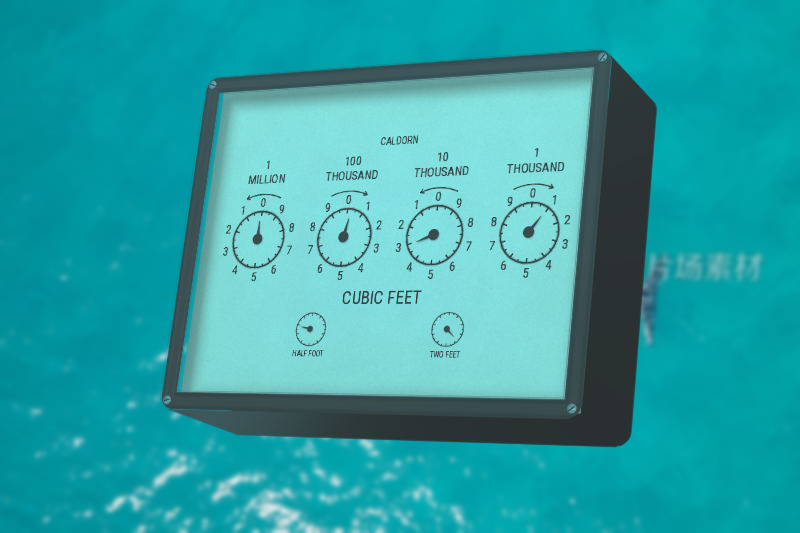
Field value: 3100,ft³
